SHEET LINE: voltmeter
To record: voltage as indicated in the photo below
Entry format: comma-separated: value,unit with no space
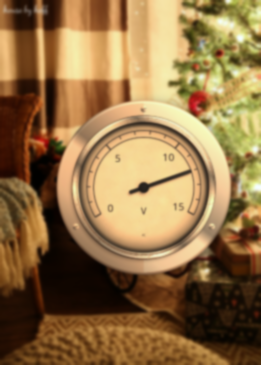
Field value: 12,V
